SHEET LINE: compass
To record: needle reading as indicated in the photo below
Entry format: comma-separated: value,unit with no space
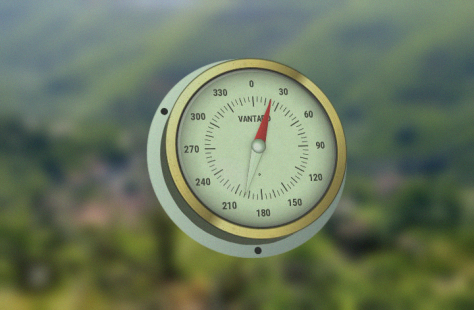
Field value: 20,°
